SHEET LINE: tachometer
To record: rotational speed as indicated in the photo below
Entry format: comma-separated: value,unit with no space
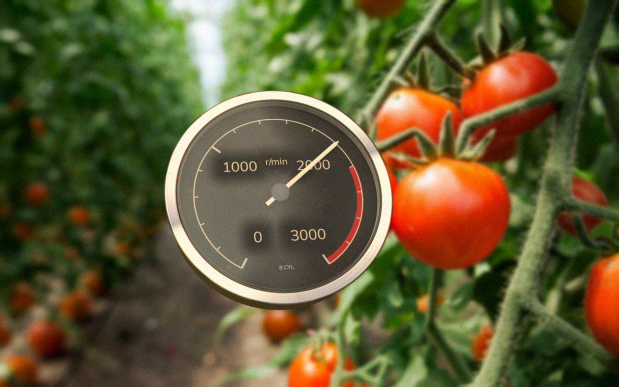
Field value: 2000,rpm
